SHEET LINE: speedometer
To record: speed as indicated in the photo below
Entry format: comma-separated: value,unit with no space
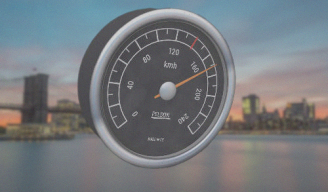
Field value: 170,km/h
